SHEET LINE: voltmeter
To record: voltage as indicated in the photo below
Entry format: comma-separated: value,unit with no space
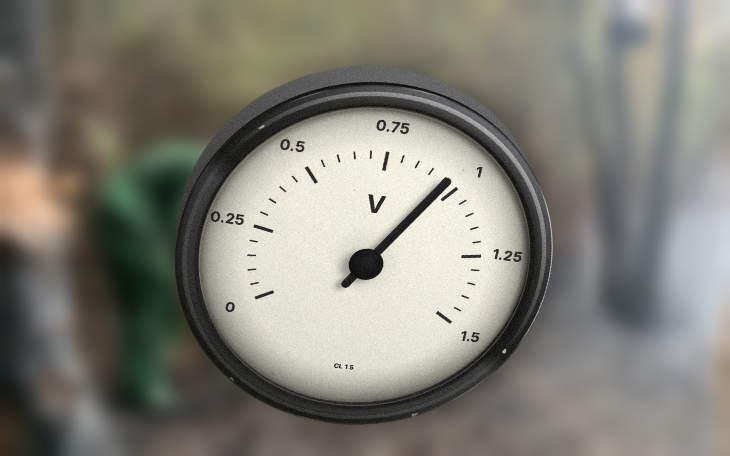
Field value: 0.95,V
